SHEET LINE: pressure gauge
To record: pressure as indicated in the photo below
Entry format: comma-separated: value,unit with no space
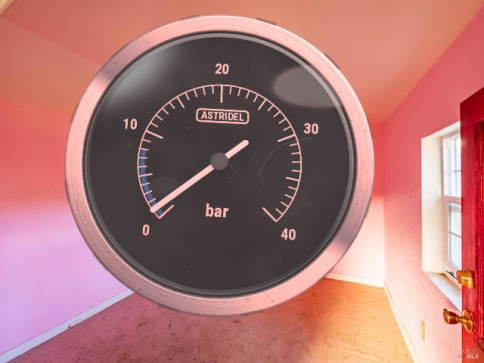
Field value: 1,bar
